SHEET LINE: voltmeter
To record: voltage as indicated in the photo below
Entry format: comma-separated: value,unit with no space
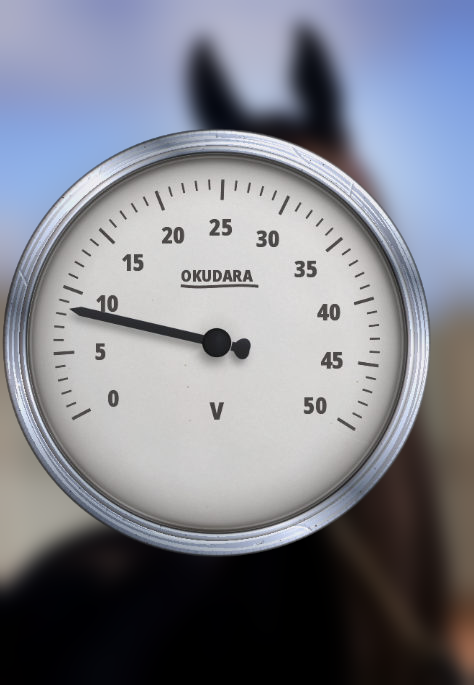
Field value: 8.5,V
